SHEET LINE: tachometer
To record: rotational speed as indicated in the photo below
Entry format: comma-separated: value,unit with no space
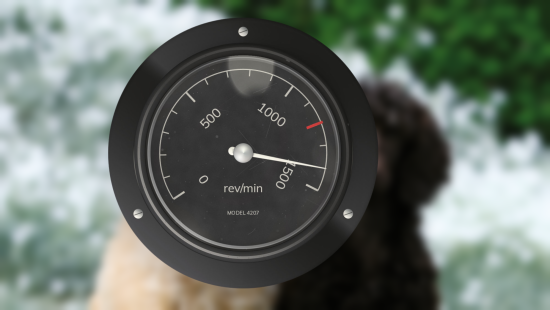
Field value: 1400,rpm
